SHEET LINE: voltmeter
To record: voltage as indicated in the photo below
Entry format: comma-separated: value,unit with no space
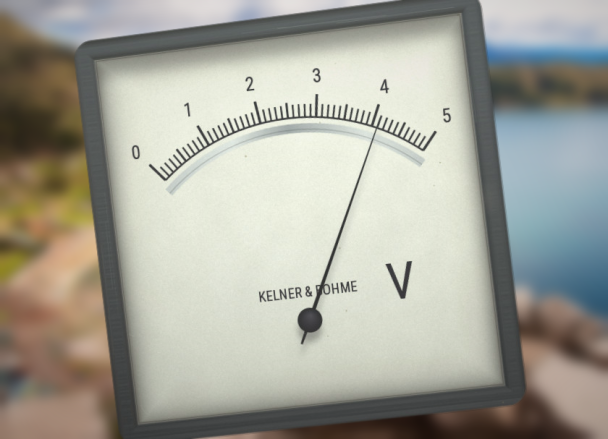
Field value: 4.1,V
